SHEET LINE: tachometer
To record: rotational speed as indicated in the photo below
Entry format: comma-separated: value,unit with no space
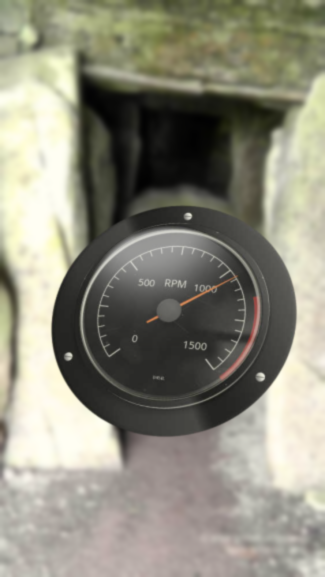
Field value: 1050,rpm
